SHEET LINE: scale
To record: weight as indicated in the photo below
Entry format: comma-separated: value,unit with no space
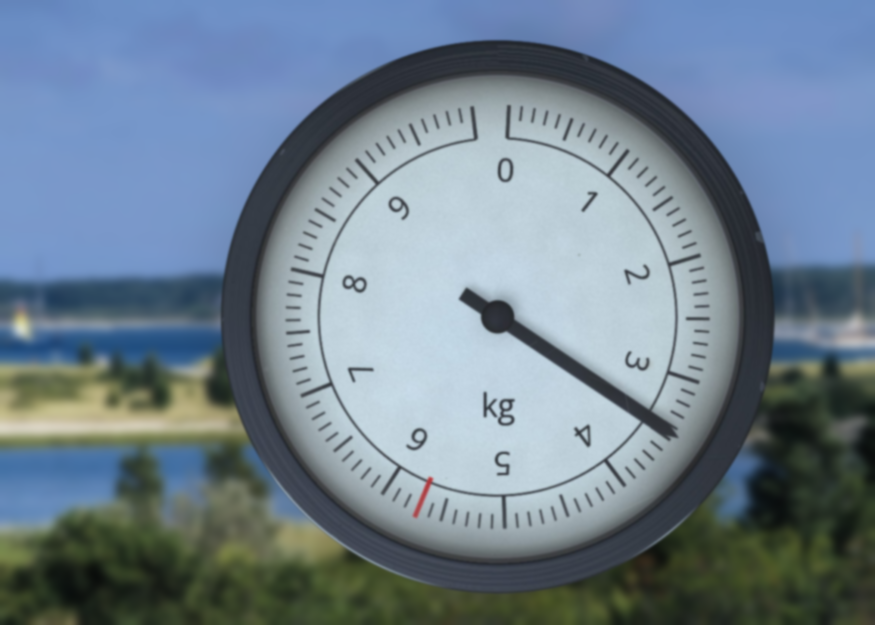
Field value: 3.45,kg
